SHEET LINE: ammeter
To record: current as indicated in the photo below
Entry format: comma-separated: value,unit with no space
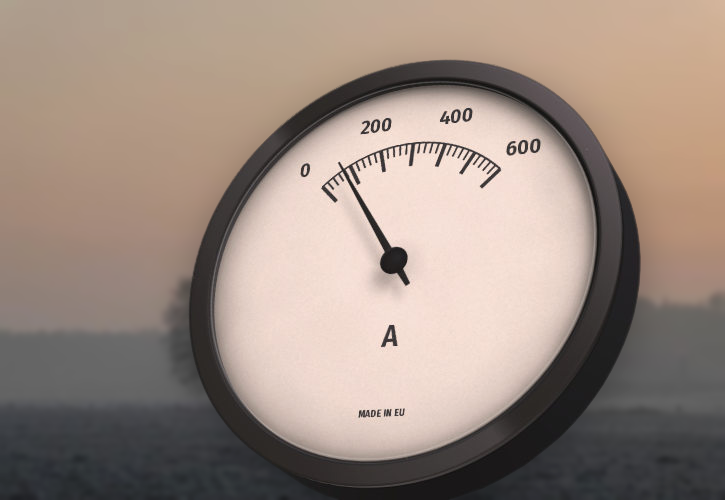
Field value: 80,A
